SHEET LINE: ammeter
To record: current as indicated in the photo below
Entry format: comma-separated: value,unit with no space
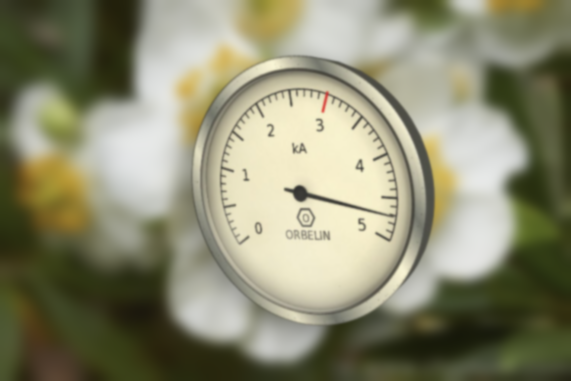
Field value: 4.7,kA
